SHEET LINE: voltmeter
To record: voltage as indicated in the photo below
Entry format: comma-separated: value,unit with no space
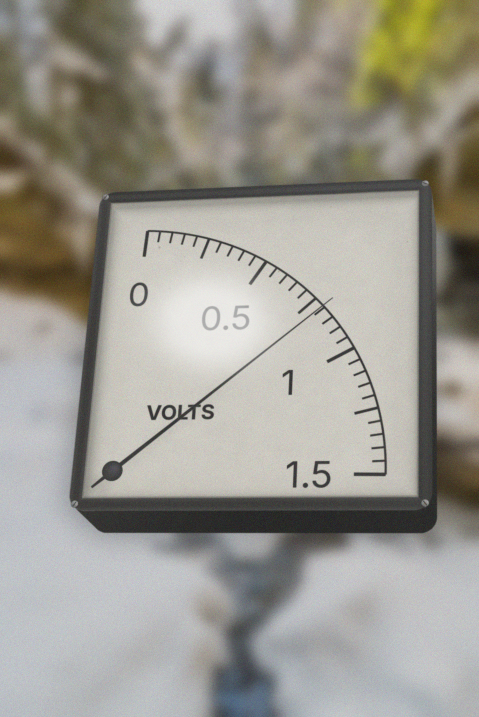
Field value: 0.8,V
